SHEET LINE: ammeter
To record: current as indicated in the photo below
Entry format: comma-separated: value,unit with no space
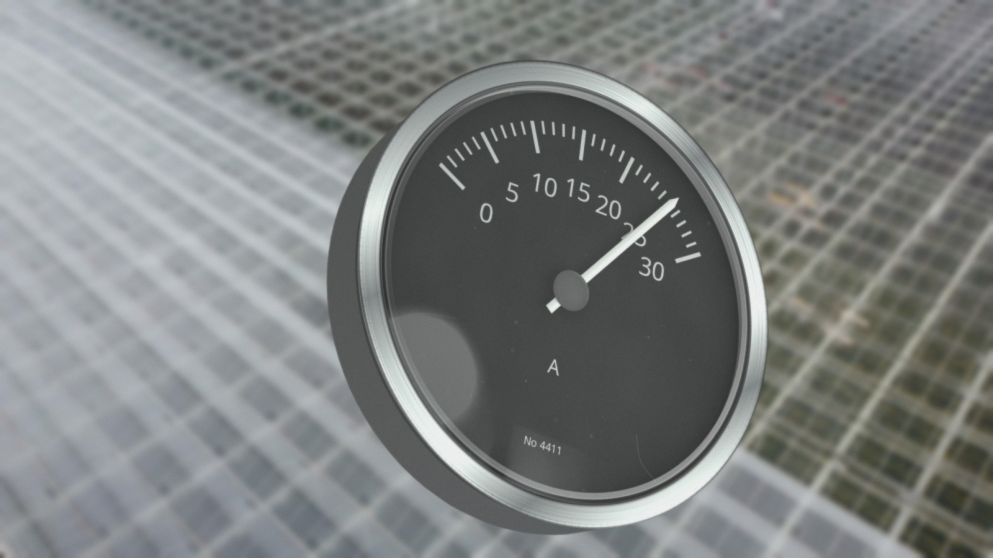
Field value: 25,A
